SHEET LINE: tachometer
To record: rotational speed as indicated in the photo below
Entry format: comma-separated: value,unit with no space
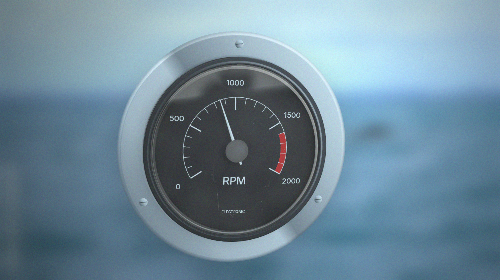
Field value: 850,rpm
